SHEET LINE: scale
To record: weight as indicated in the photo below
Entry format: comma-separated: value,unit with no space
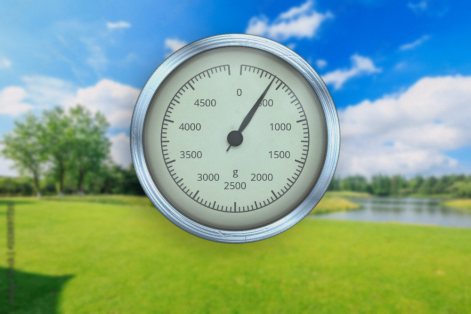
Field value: 400,g
